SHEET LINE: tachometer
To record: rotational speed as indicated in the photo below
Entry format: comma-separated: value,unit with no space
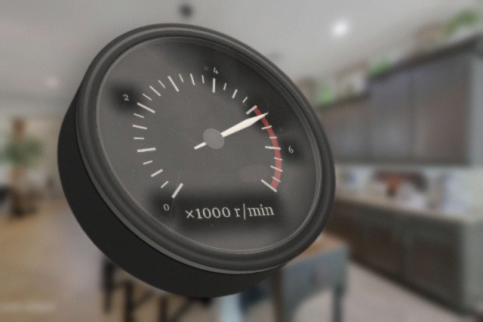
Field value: 5250,rpm
